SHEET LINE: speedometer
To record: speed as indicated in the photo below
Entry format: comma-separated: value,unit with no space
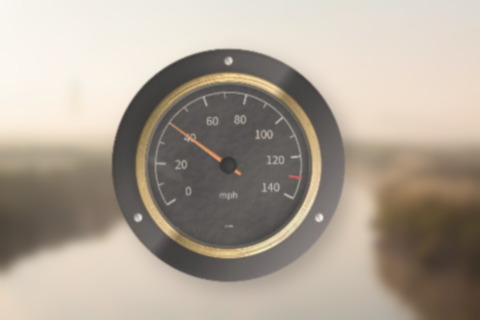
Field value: 40,mph
